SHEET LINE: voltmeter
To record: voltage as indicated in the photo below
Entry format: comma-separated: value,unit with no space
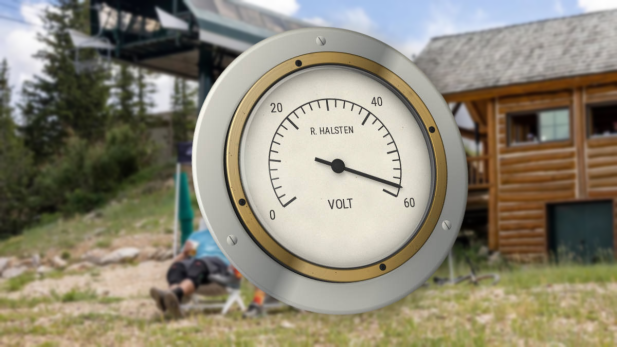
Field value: 58,V
